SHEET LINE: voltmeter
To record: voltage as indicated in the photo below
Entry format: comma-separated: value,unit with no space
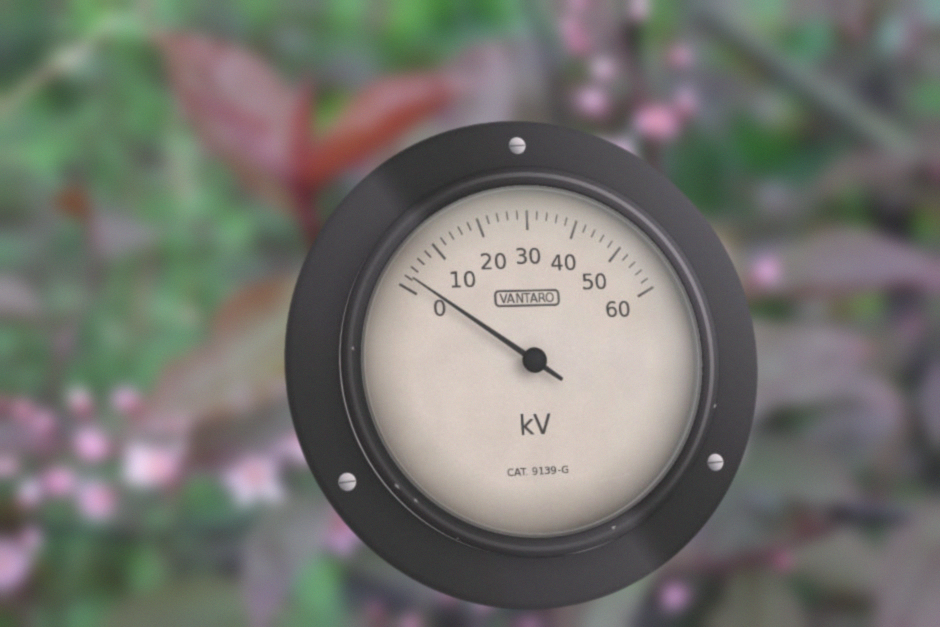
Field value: 2,kV
